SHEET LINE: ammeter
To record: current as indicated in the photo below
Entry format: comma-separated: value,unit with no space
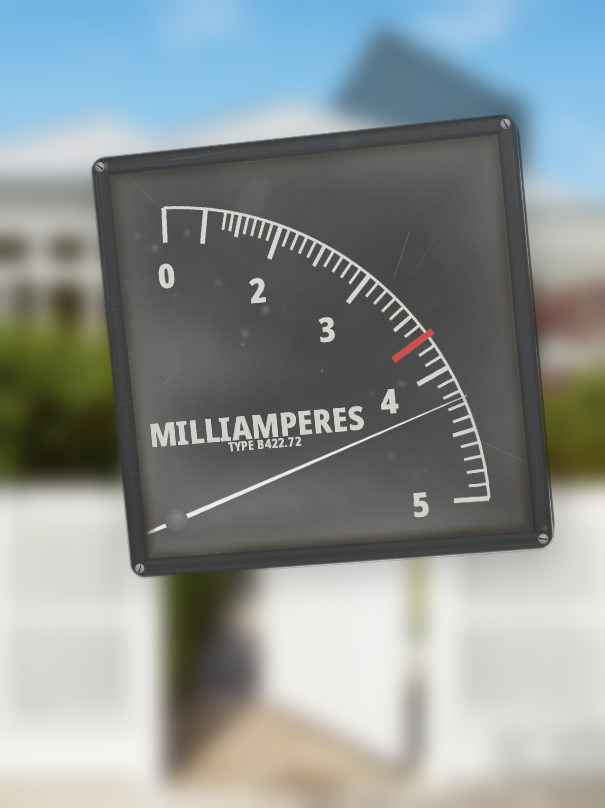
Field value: 4.25,mA
